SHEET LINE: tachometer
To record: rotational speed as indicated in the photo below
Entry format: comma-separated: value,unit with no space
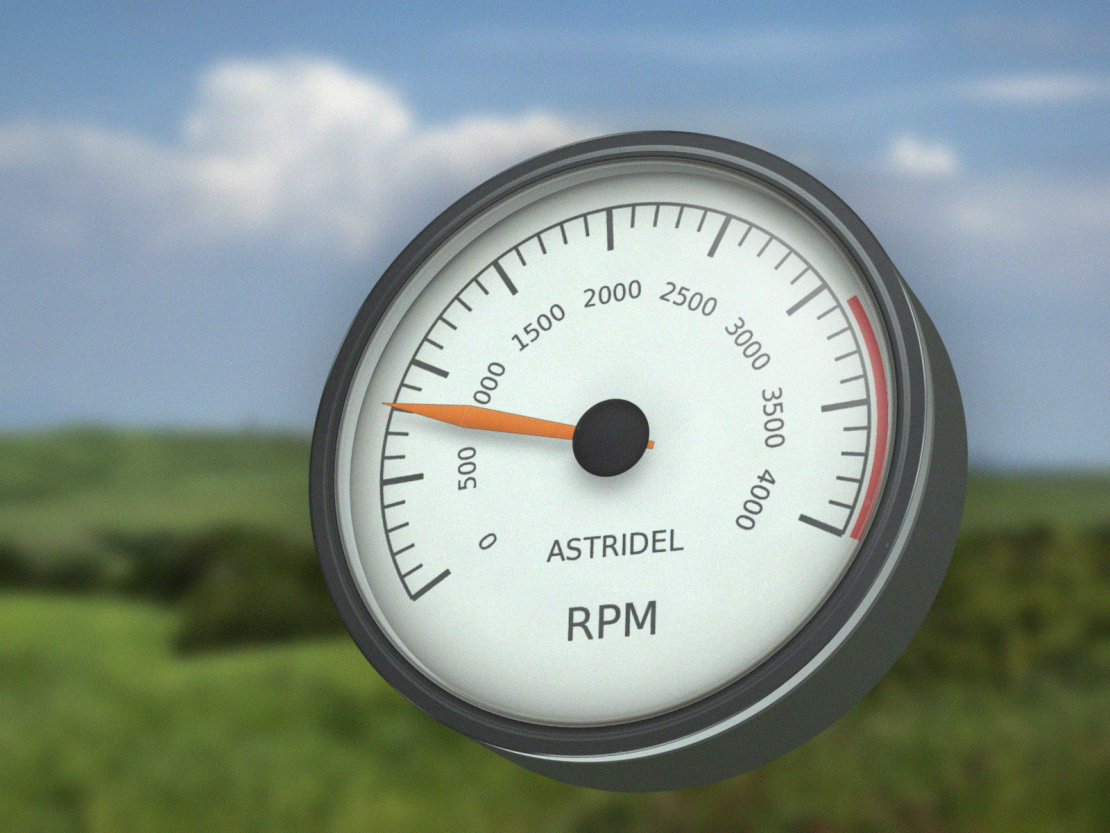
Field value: 800,rpm
